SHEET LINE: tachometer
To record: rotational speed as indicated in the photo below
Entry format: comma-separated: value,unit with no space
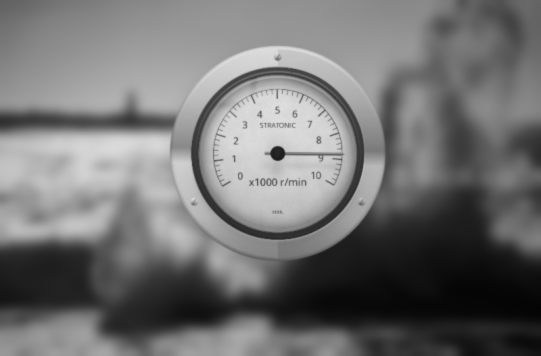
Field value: 8800,rpm
